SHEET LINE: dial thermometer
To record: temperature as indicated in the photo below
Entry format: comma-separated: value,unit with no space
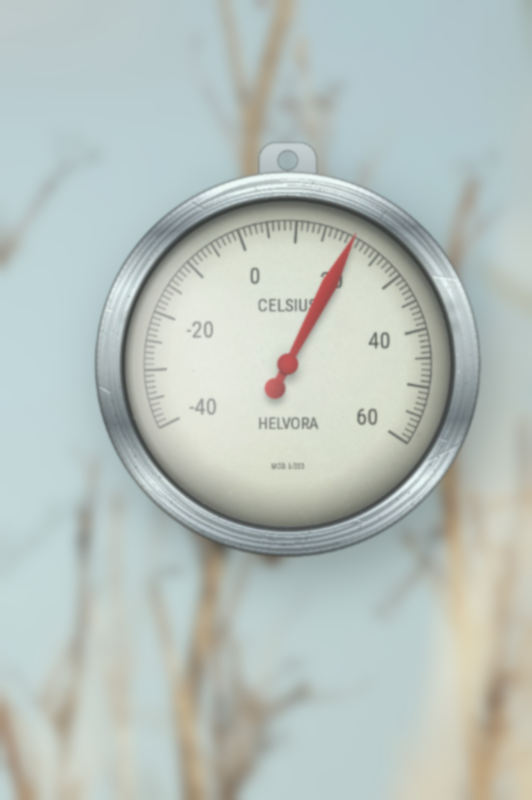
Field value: 20,°C
